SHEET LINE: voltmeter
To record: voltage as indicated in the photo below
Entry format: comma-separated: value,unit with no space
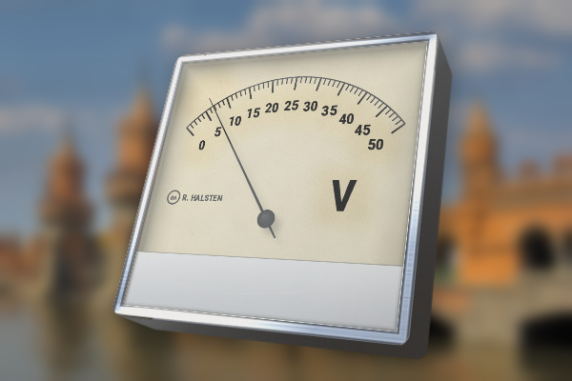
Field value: 7,V
